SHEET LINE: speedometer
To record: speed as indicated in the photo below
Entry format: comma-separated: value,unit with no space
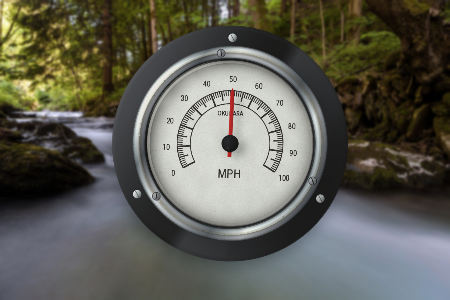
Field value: 50,mph
